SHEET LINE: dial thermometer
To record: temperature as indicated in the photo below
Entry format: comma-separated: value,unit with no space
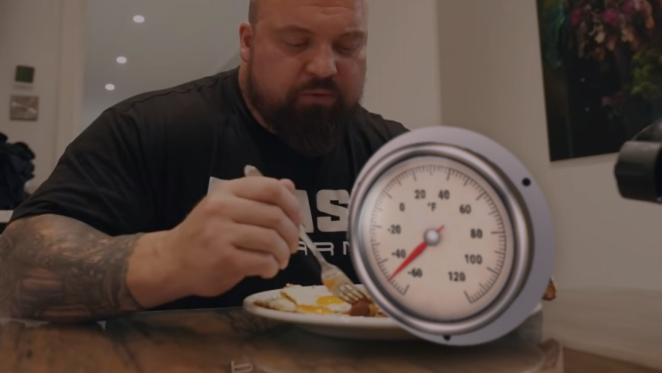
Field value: -50,°F
